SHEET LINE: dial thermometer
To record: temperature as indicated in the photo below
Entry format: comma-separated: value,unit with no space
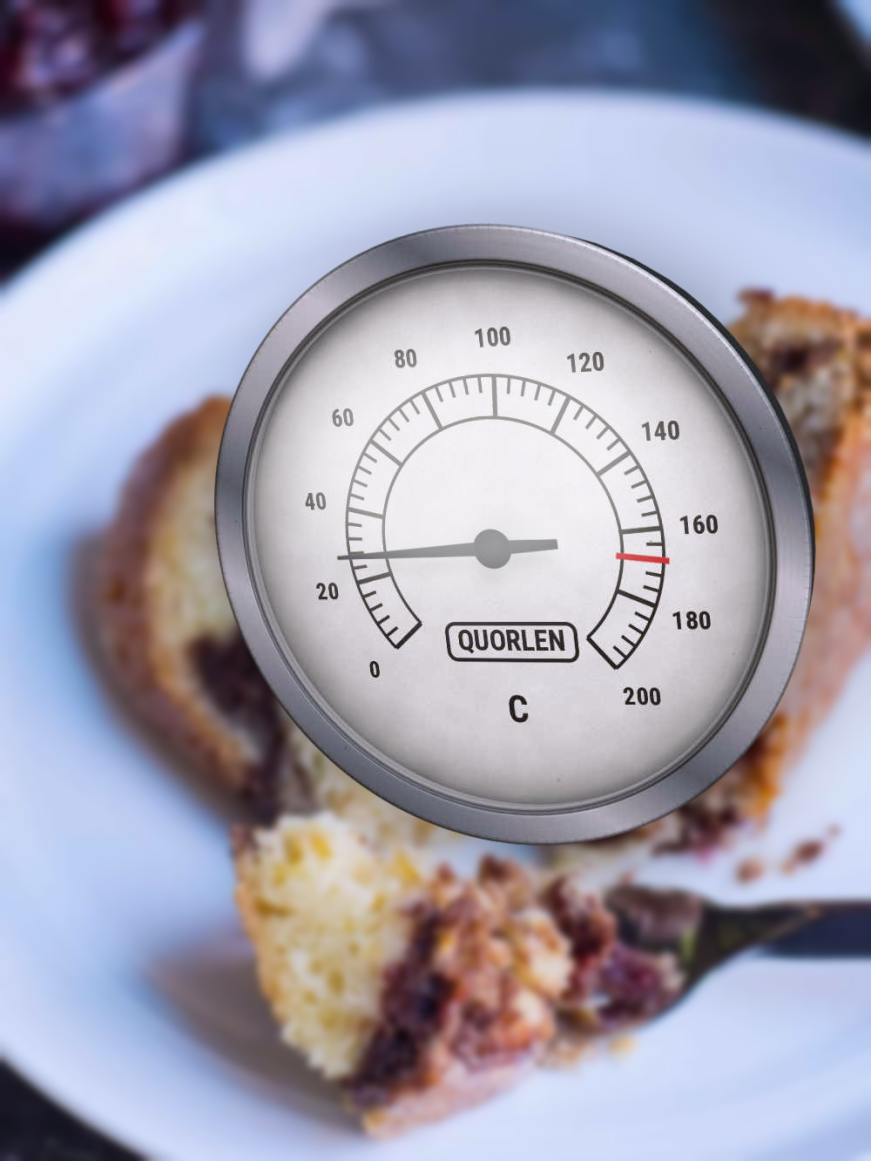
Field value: 28,°C
